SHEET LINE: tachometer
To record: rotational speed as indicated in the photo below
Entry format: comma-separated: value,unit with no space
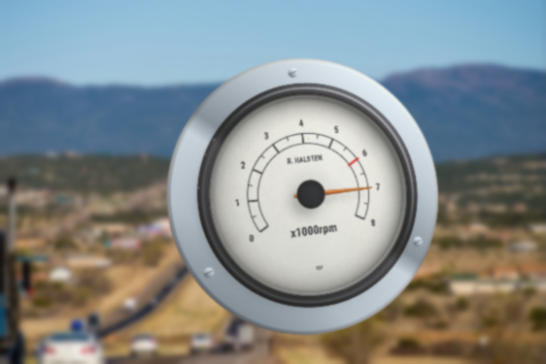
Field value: 7000,rpm
